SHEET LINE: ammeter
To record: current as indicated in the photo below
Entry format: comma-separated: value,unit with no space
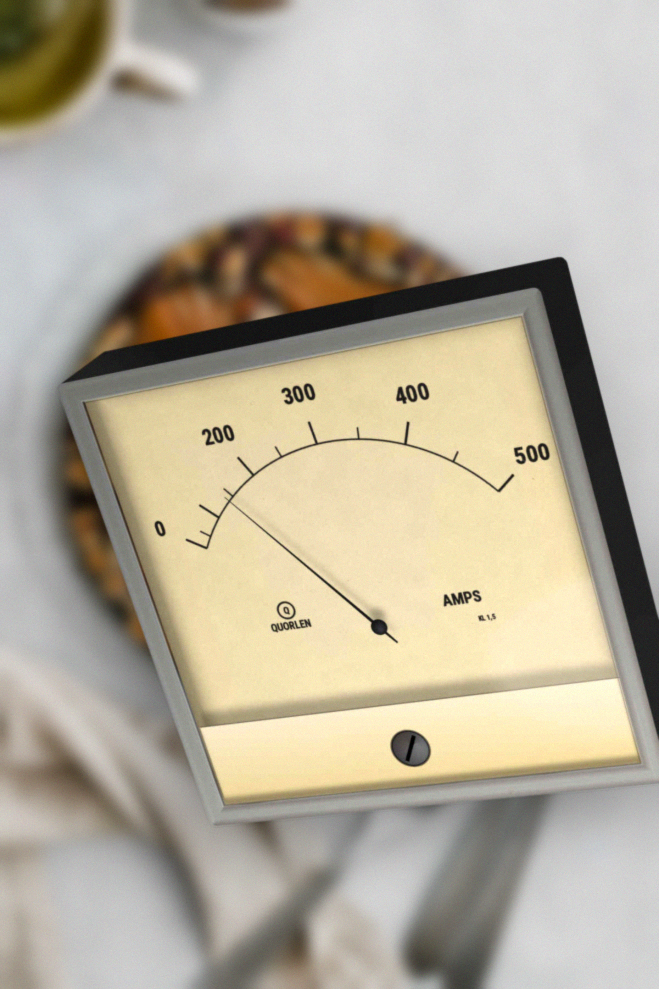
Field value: 150,A
